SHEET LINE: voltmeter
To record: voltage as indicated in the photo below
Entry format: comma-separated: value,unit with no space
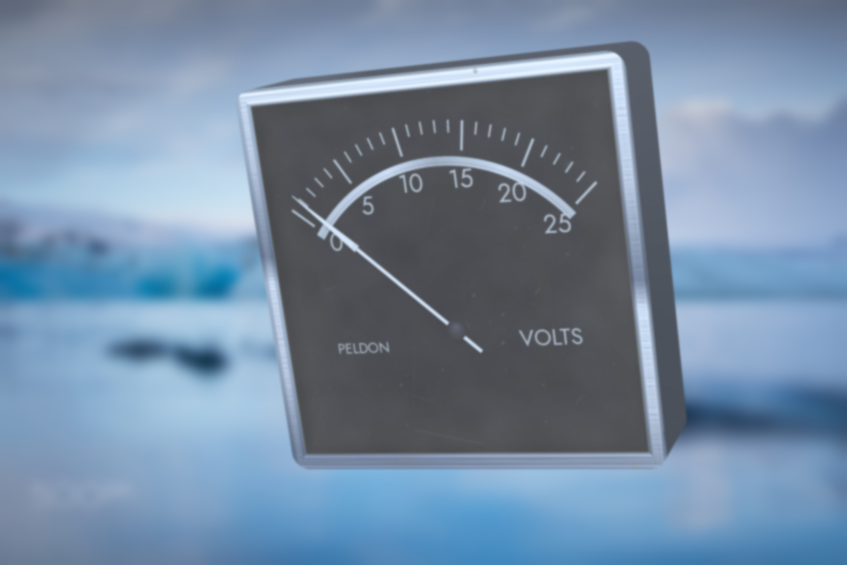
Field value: 1,V
